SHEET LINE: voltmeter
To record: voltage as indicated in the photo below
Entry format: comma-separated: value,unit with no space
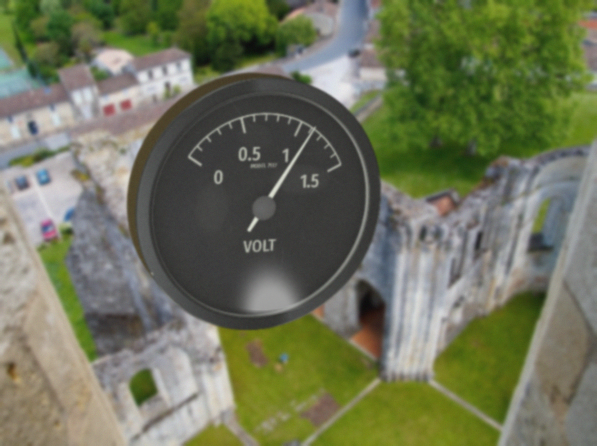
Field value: 1.1,V
